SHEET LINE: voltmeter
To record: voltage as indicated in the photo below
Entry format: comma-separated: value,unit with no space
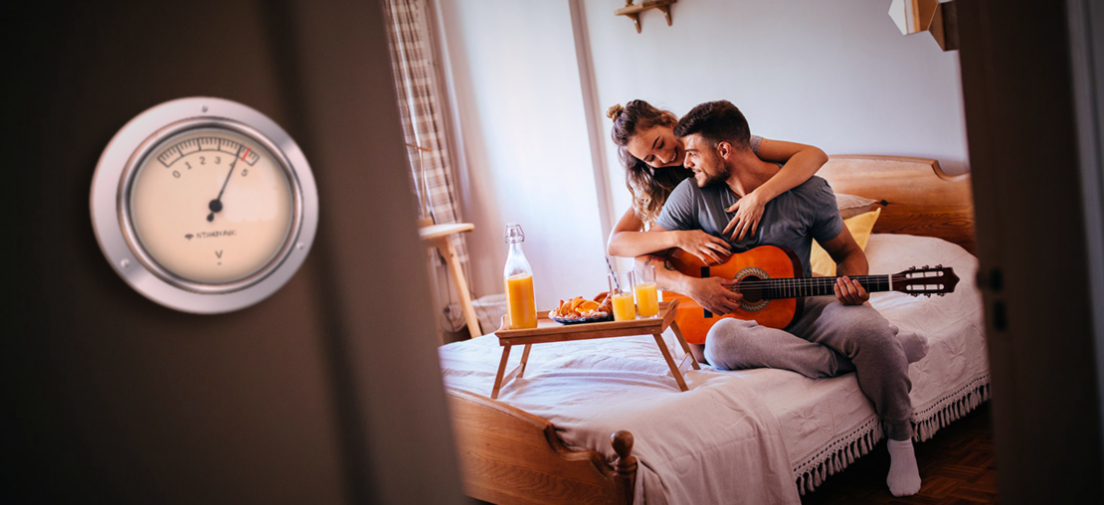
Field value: 4,V
